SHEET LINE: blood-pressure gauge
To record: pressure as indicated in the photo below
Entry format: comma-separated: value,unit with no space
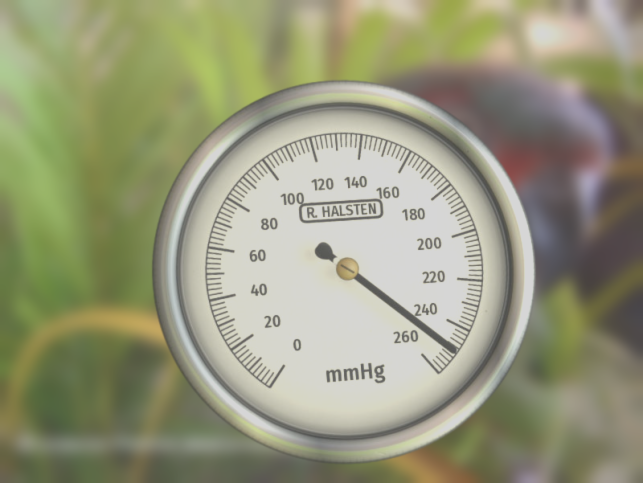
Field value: 250,mmHg
